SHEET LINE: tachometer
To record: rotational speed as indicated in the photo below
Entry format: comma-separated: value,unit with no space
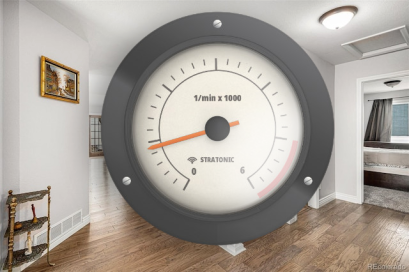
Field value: 900,rpm
